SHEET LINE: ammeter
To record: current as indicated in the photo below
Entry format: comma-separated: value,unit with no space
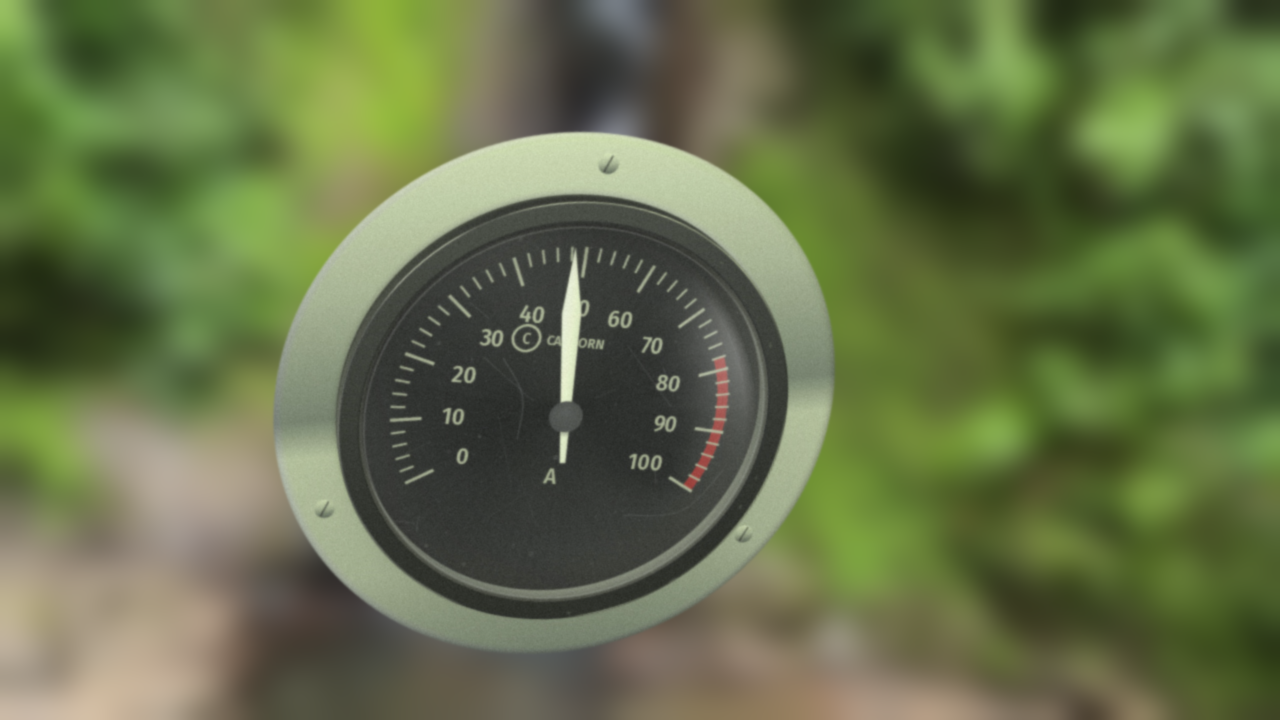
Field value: 48,A
